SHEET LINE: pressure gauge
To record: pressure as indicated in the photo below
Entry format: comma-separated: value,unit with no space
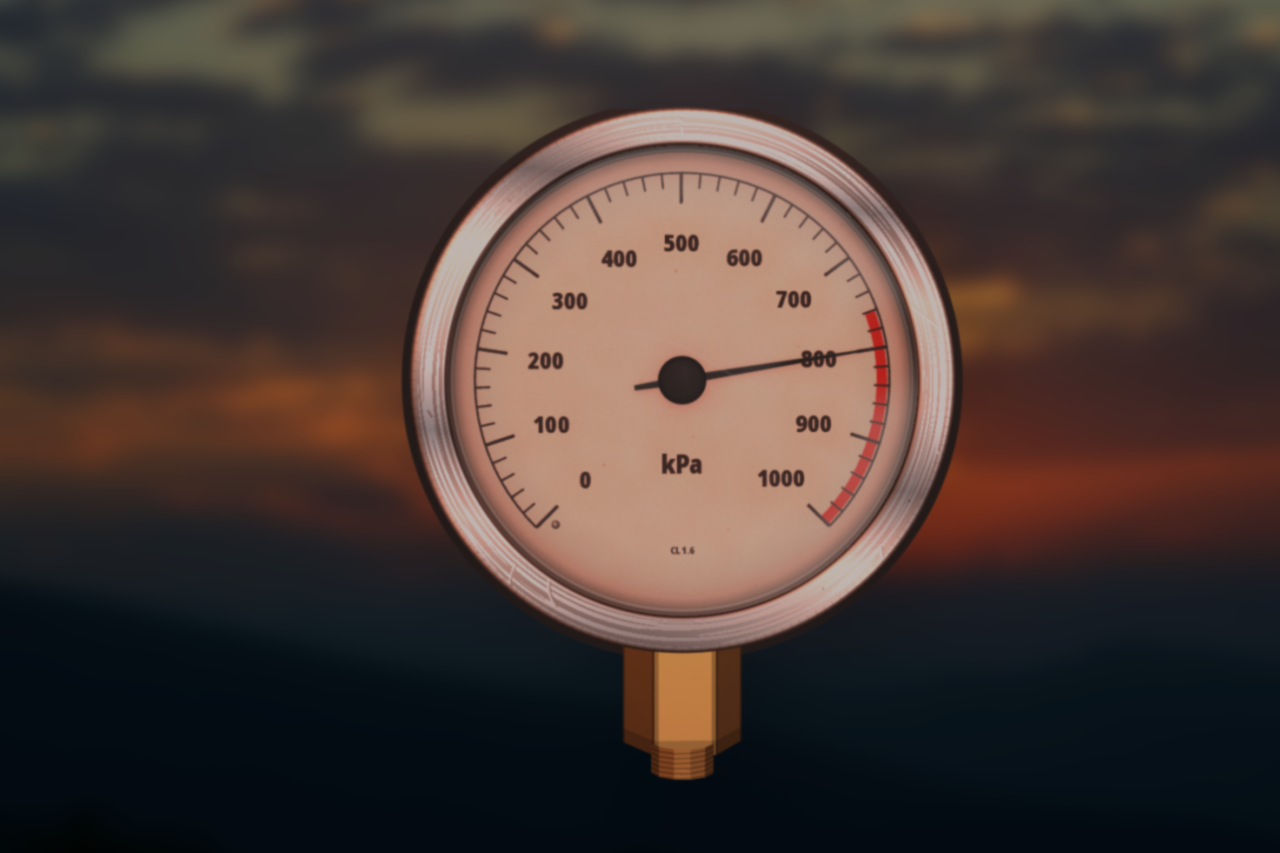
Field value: 800,kPa
